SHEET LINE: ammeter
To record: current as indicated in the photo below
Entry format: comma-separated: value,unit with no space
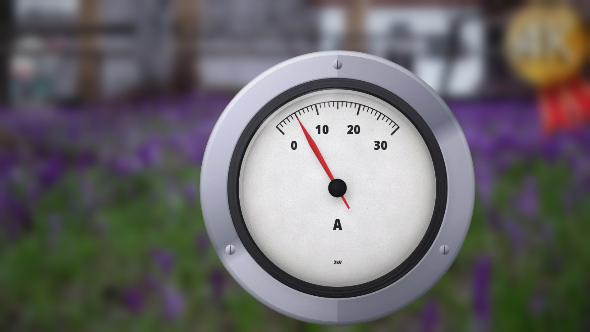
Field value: 5,A
